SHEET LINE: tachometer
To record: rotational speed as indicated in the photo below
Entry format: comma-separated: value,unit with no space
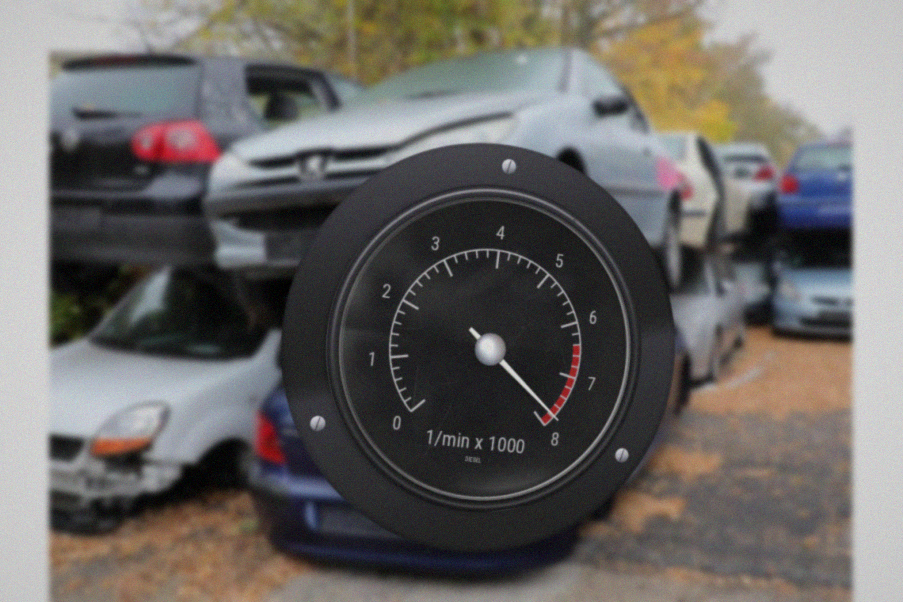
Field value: 7800,rpm
